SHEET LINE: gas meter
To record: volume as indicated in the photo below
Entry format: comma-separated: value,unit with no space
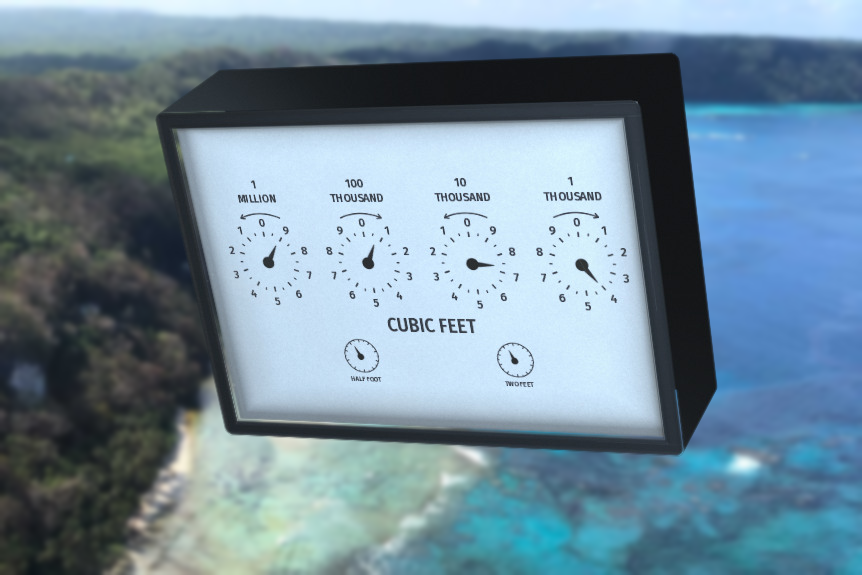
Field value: 907400,ft³
